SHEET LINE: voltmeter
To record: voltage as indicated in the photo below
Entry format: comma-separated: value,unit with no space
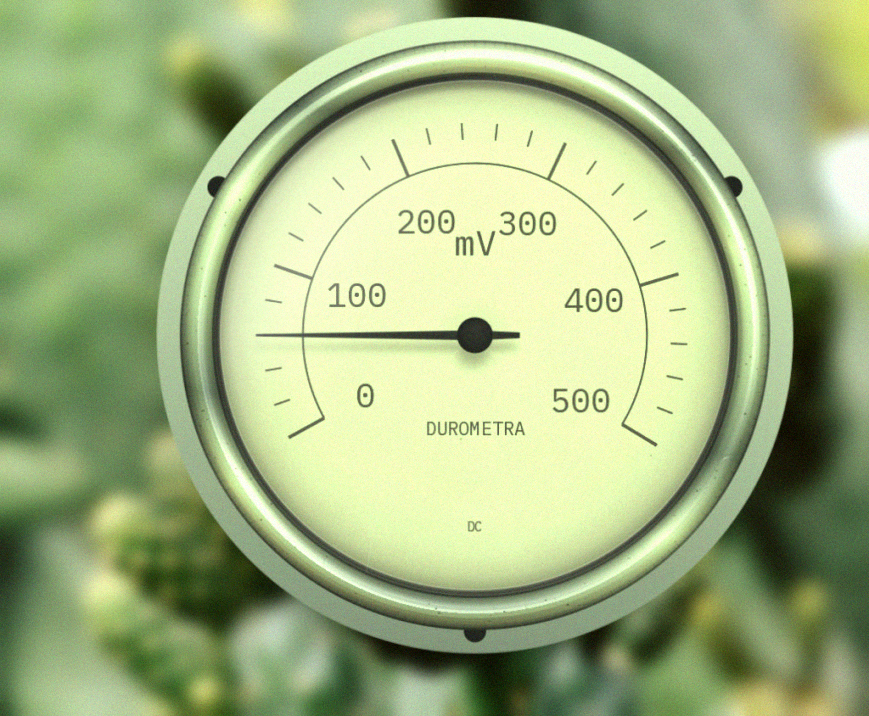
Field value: 60,mV
